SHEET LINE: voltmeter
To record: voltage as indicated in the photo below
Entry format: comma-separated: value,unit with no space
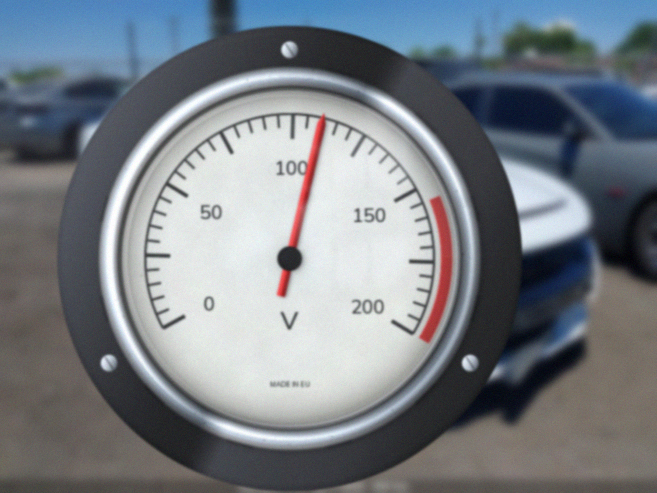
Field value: 110,V
